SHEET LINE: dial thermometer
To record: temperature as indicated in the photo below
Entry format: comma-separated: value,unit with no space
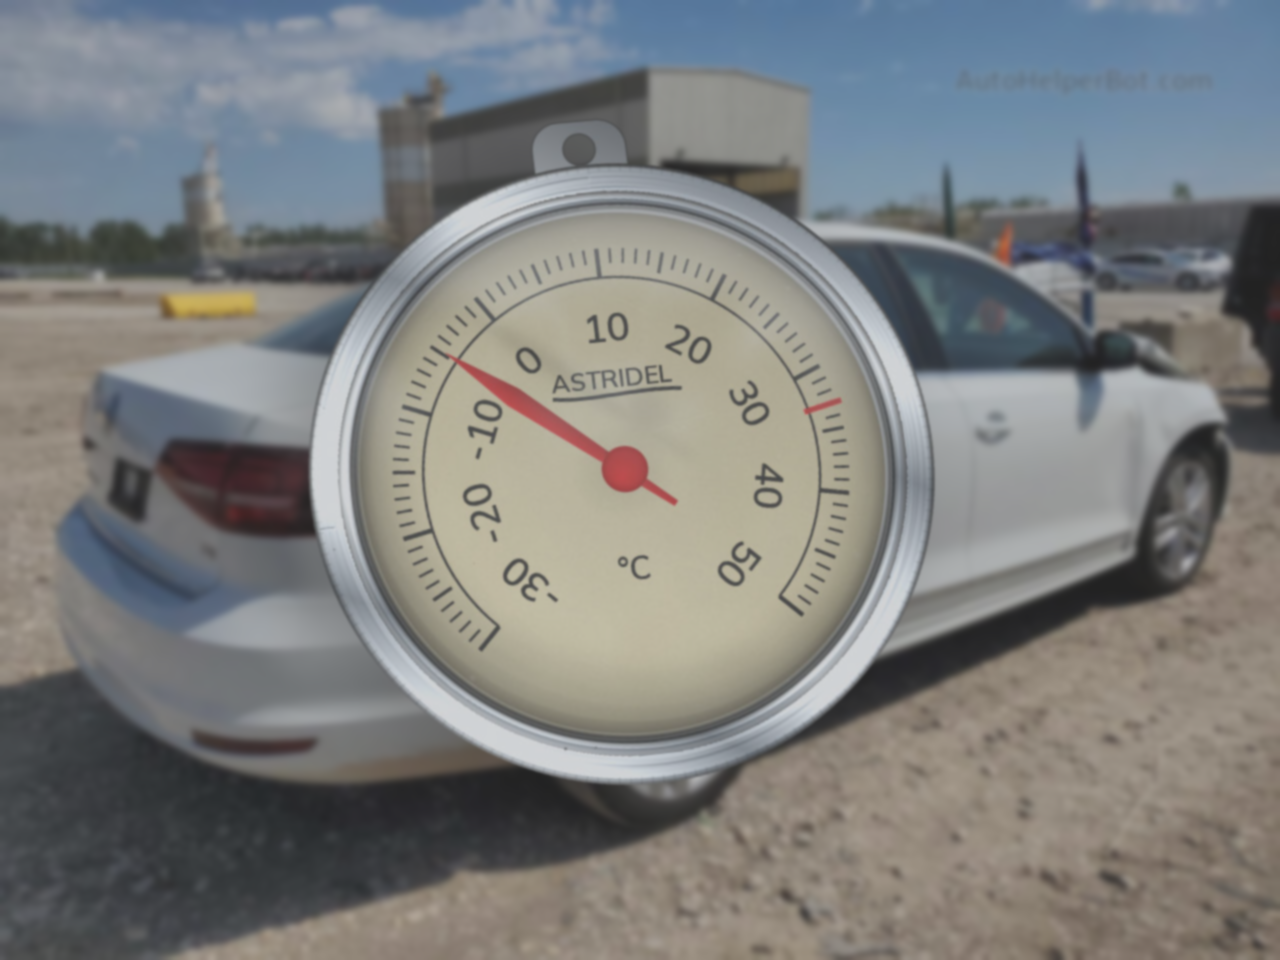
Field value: -5,°C
